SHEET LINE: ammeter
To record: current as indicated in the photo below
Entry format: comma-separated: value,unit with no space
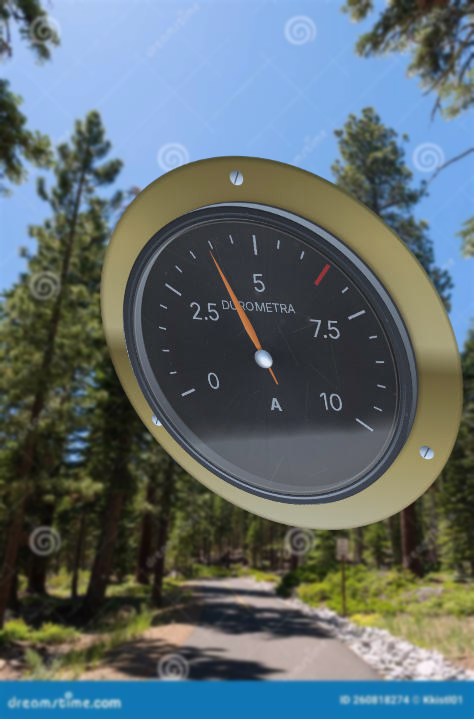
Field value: 4,A
